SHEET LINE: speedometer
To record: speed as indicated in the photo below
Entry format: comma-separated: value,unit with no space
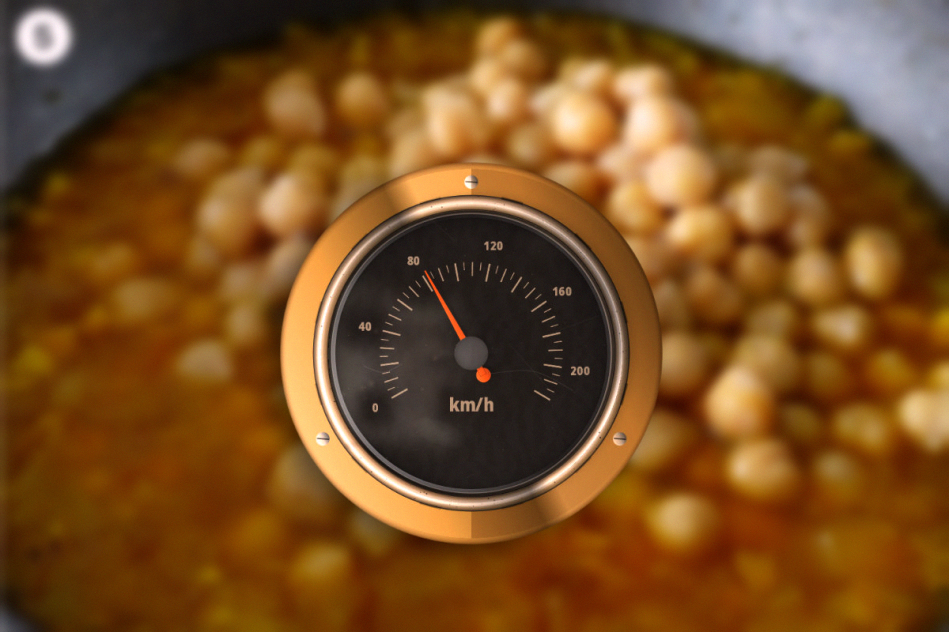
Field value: 82.5,km/h
